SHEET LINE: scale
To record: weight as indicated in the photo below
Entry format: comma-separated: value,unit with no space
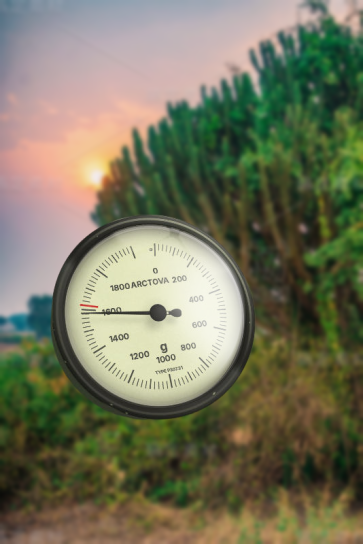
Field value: 1580,g
